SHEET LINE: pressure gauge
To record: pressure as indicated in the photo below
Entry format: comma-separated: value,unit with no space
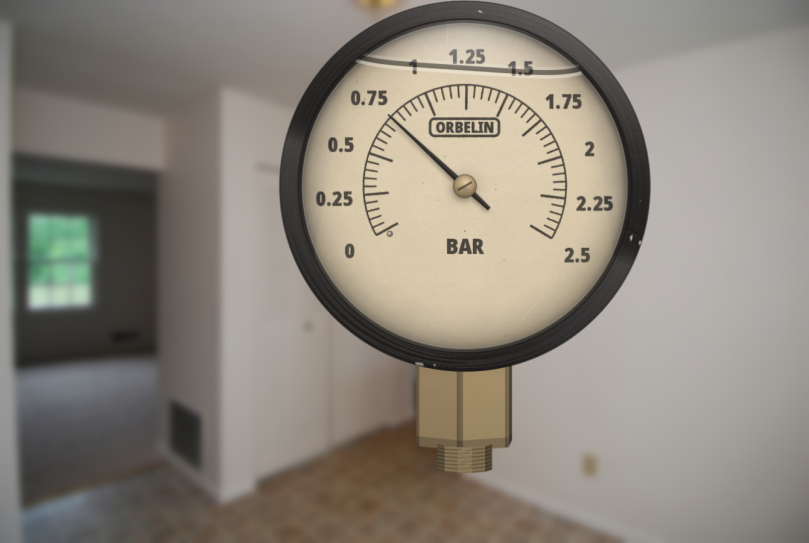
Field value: 0.75,bar
